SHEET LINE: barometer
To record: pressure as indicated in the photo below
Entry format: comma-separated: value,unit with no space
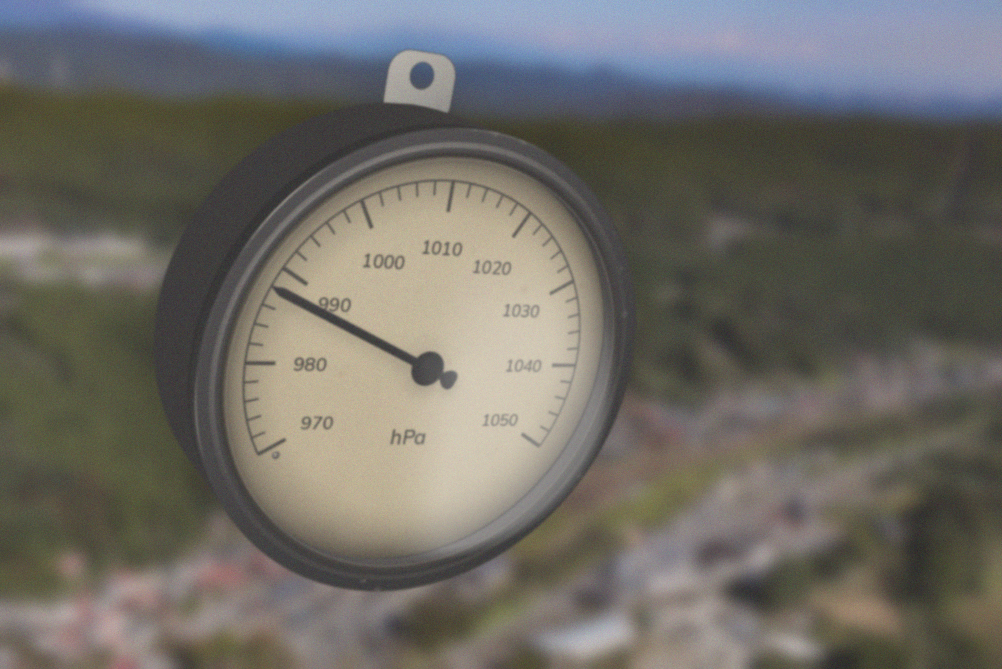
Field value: 988,hPa
